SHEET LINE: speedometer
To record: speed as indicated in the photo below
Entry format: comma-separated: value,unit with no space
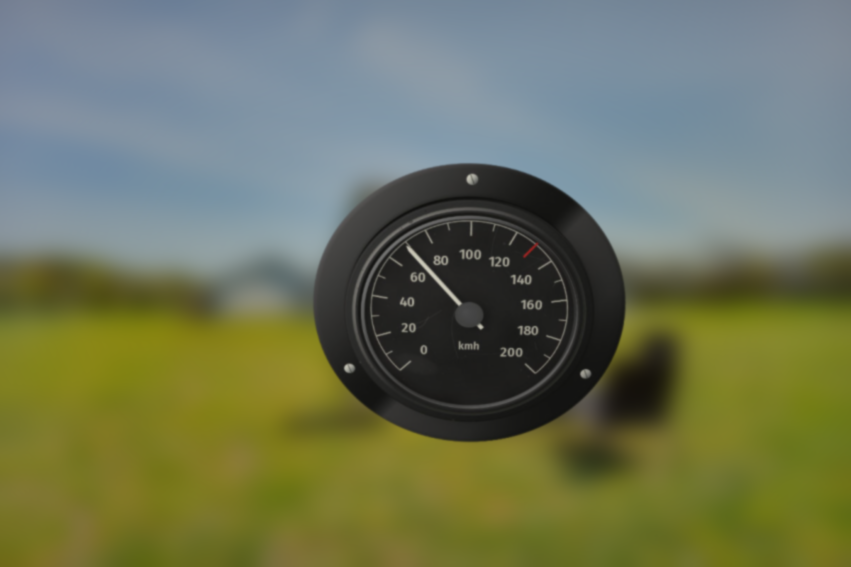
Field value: 70,km/h
